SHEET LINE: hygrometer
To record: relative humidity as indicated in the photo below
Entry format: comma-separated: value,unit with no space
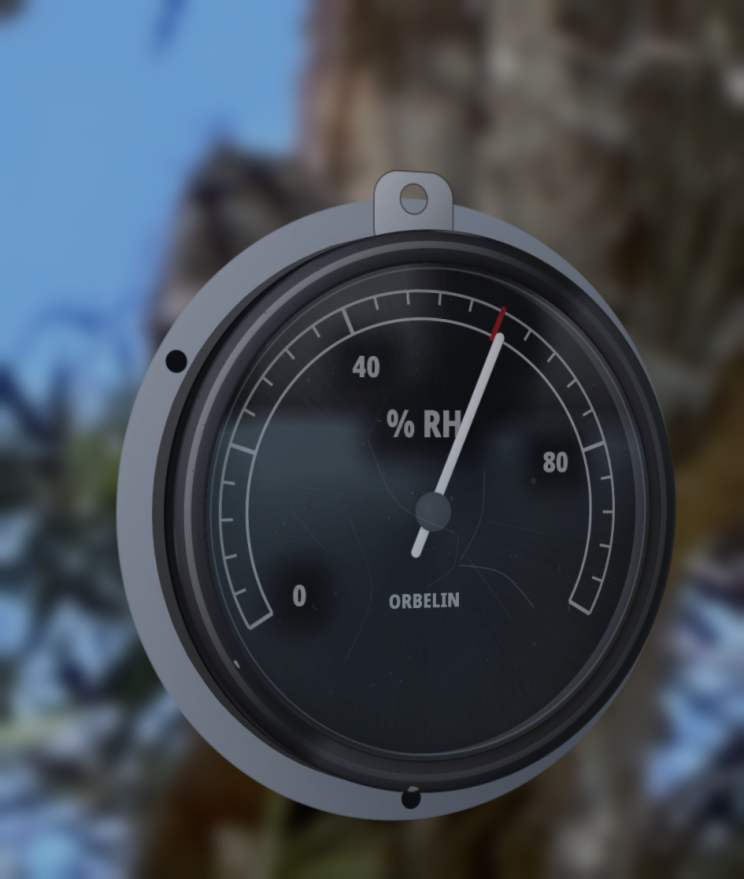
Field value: 60,%
